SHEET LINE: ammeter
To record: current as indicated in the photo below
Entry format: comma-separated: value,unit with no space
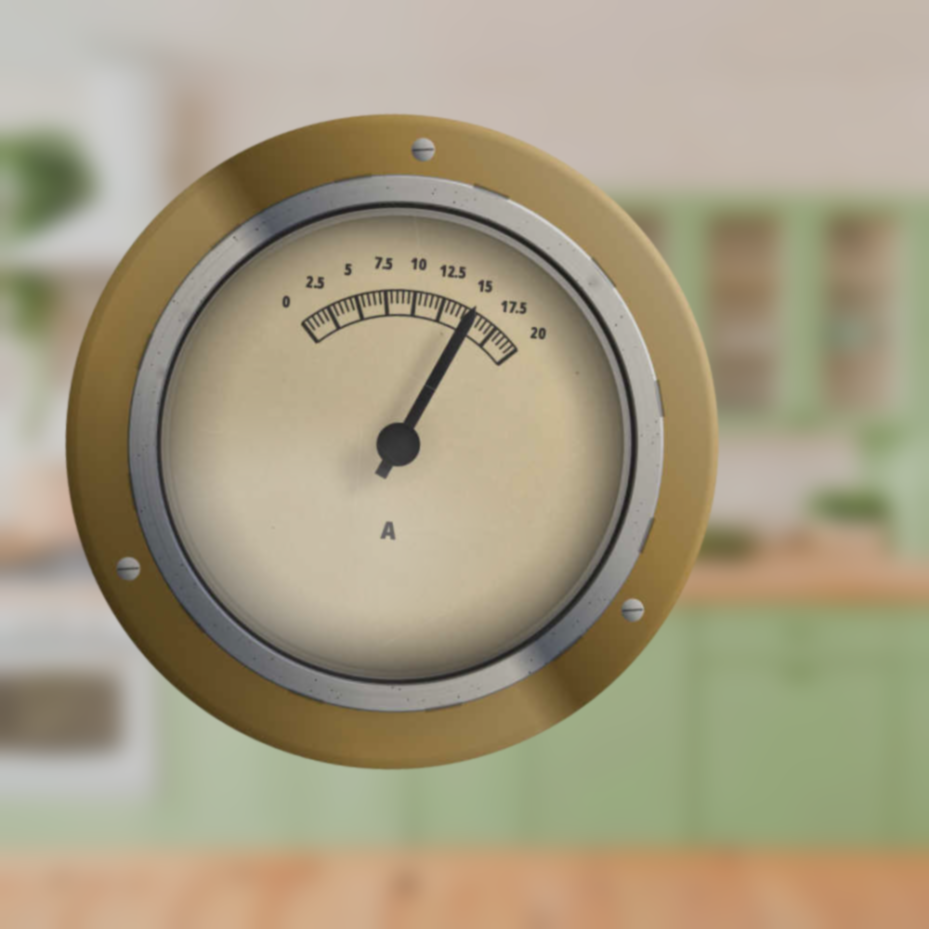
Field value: 15,A
